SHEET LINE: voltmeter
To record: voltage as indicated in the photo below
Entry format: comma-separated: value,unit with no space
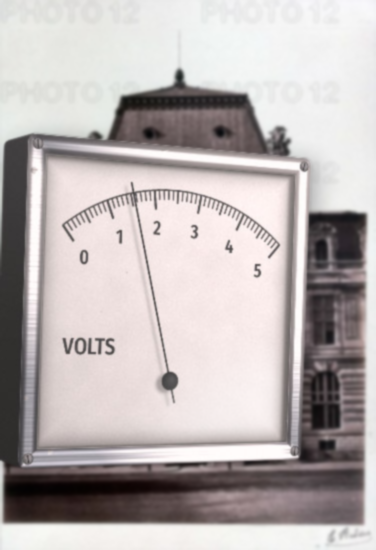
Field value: 1.5,V
